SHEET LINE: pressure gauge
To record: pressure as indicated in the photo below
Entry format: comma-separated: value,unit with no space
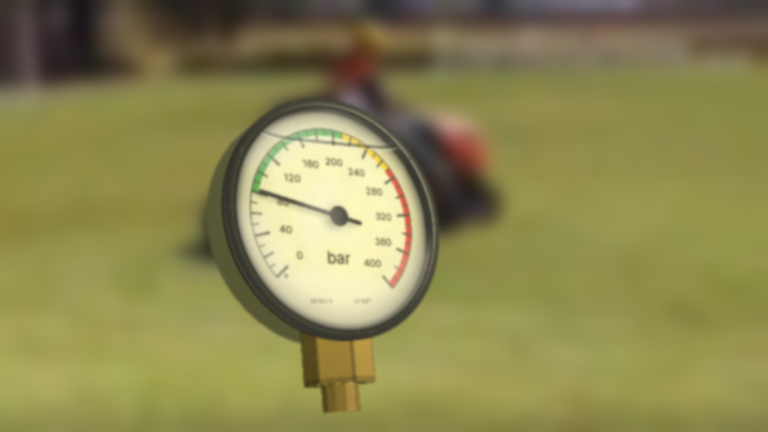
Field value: 80,bar
